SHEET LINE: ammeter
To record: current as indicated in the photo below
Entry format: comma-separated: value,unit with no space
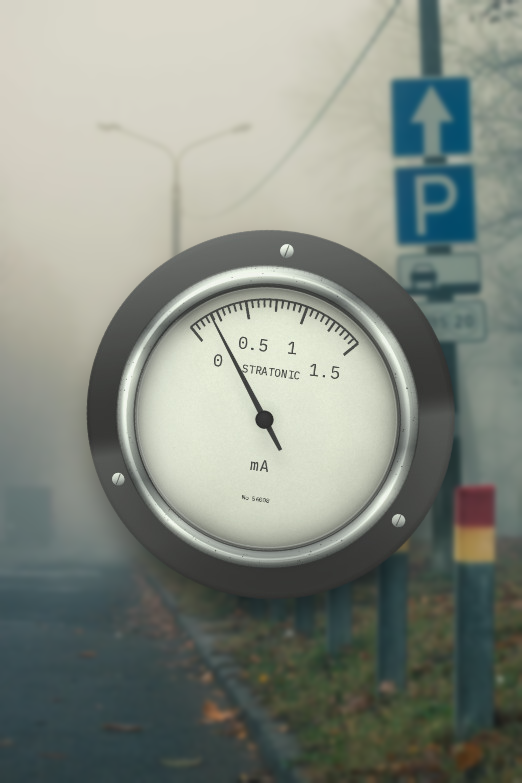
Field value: 0.2,mA
